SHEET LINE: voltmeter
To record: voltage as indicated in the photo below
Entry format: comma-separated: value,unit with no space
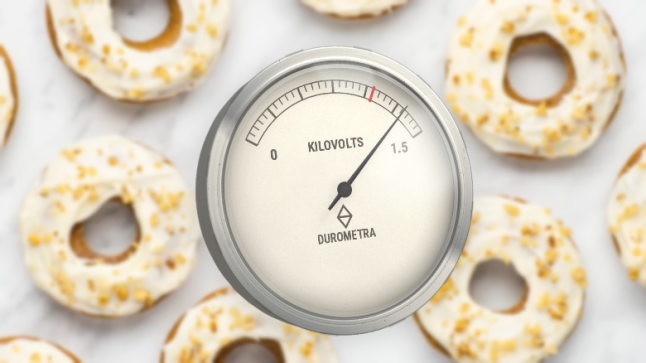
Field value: 1.3,kV
